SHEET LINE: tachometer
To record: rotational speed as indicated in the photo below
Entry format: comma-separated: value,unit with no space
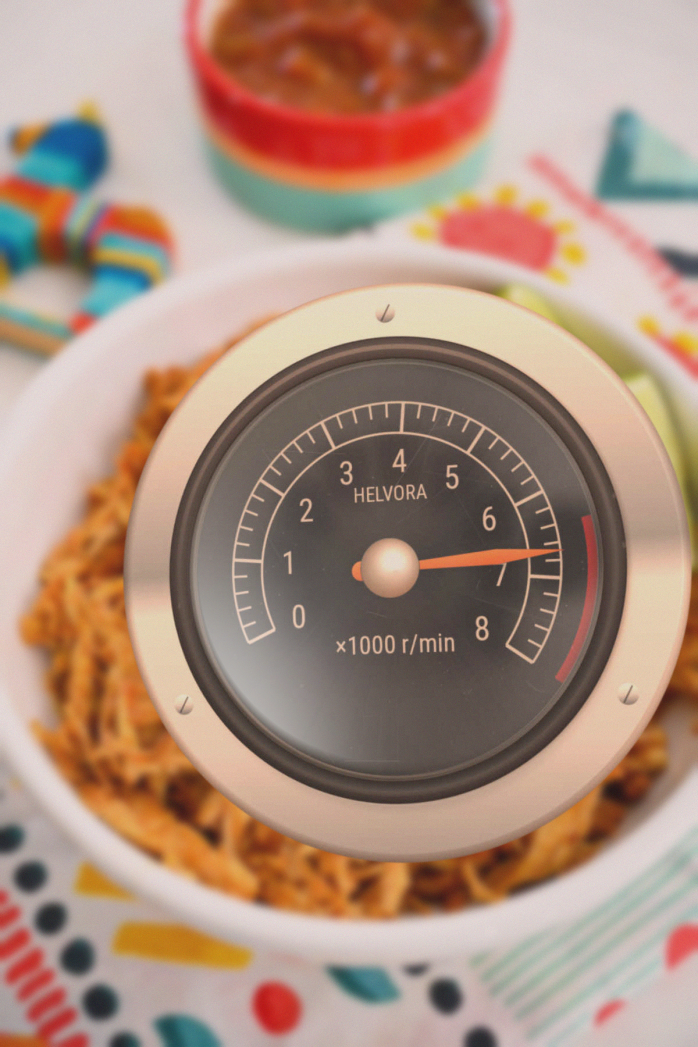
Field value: 6700,rpm
